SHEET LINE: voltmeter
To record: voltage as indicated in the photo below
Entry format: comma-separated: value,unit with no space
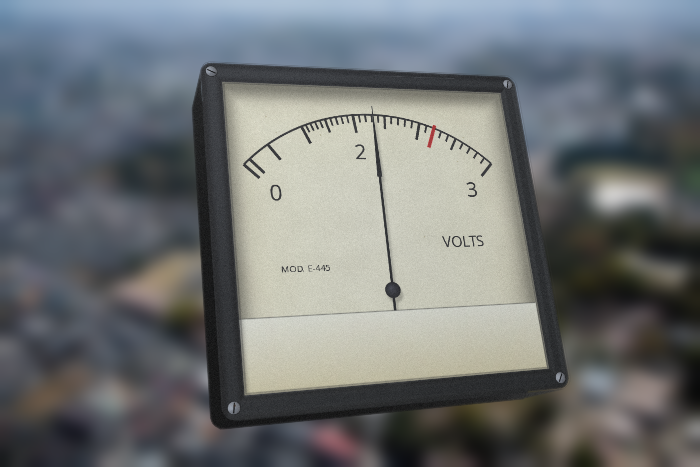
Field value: 2.15,V
